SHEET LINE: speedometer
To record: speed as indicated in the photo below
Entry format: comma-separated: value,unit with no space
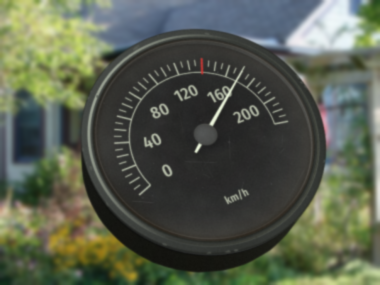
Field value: 170,km/h
